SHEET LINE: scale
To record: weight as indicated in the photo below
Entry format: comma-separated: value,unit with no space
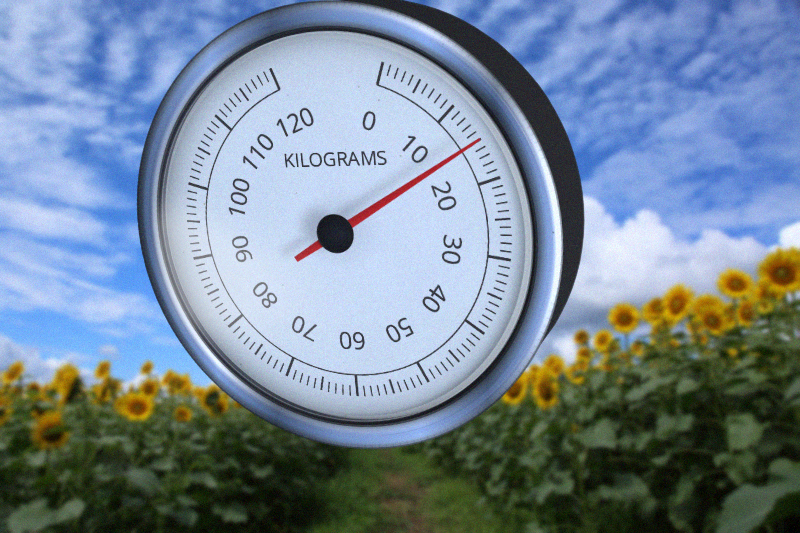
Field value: 15,kg
